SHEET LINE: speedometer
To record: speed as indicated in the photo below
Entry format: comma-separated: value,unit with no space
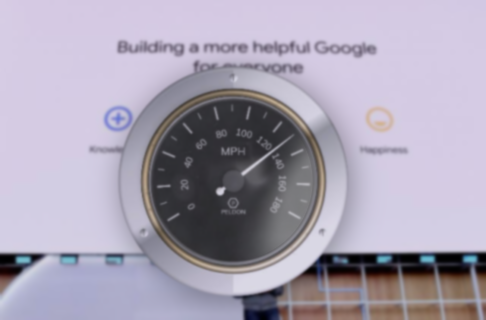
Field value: 130,mph
